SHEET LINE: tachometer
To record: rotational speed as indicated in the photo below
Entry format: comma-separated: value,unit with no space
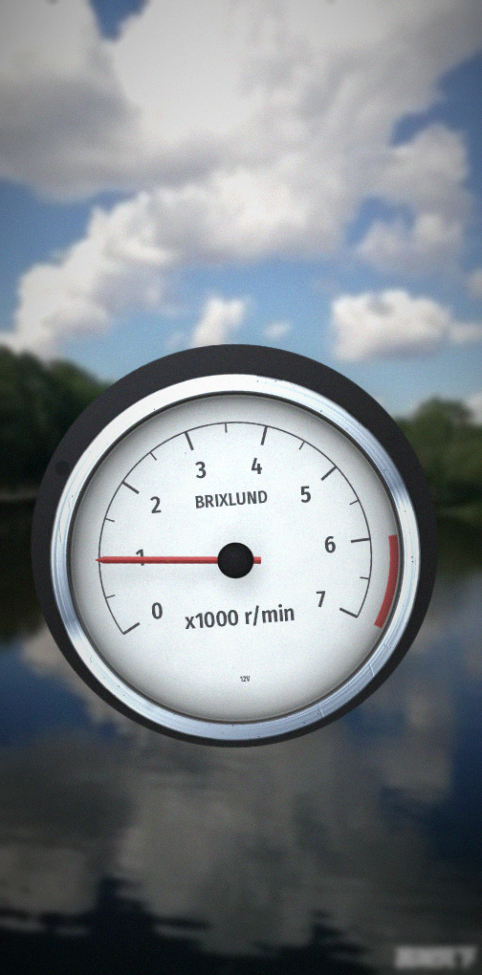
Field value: 1000,rpm
